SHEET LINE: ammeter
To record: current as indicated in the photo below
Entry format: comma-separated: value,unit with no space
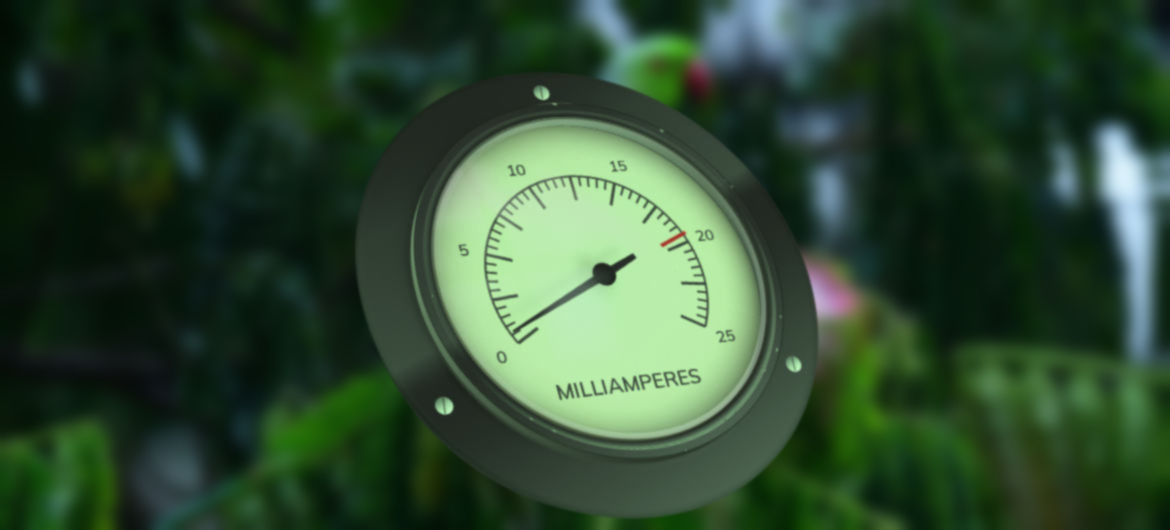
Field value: 0.5,mA
